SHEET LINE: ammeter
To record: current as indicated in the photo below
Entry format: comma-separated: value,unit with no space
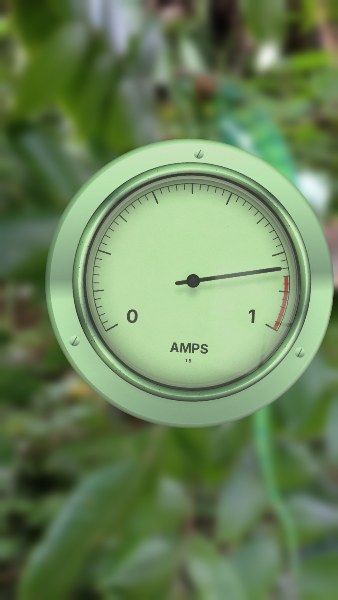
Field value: 0.84,A
